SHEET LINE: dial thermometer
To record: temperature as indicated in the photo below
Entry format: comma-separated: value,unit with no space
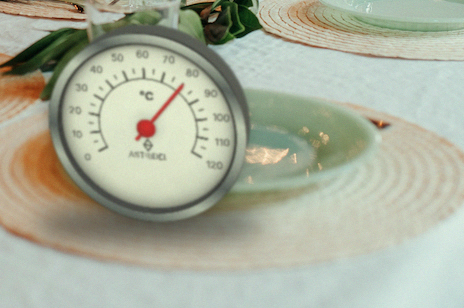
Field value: 80,°C
